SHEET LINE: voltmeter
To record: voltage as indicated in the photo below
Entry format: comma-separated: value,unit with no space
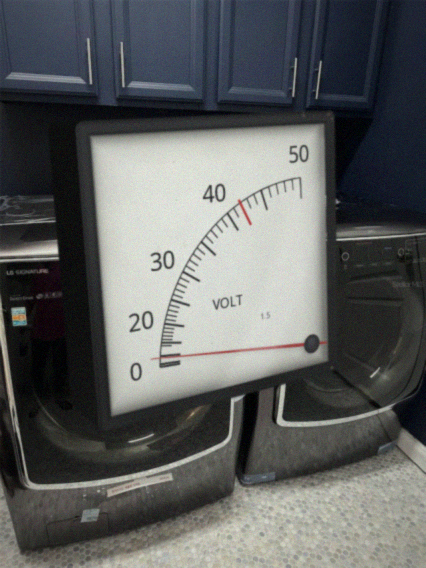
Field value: 10,V
